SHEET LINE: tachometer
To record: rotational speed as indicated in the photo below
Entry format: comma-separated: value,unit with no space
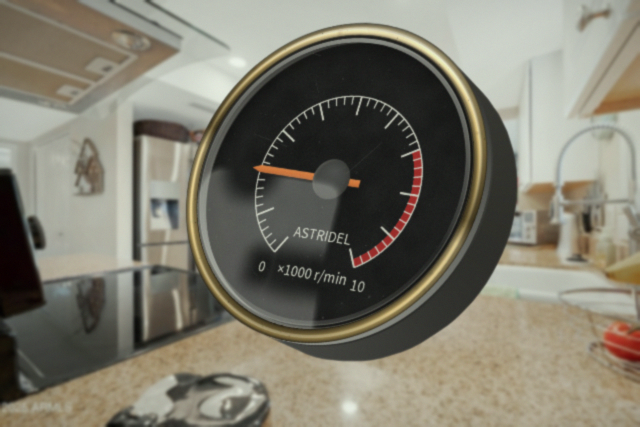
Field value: 2000,rpm
